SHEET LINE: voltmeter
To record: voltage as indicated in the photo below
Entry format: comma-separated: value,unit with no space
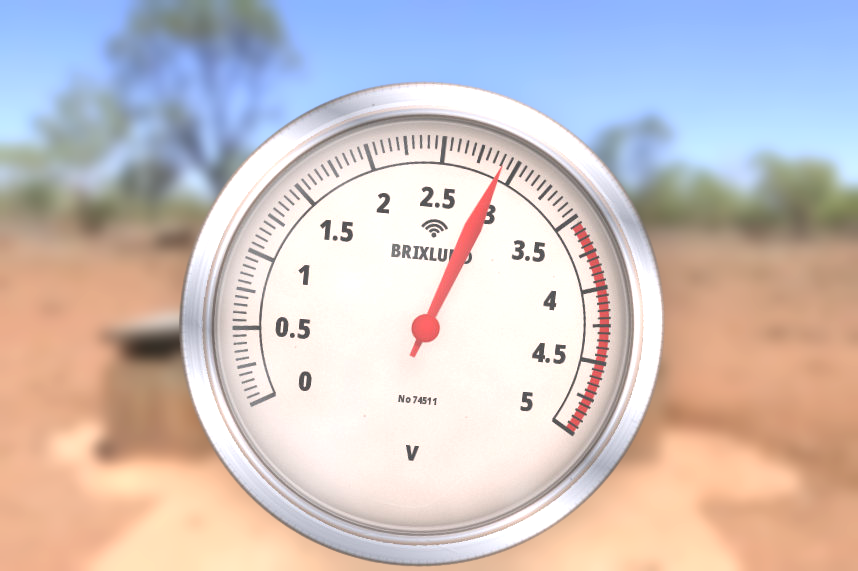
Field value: 2.9,V
